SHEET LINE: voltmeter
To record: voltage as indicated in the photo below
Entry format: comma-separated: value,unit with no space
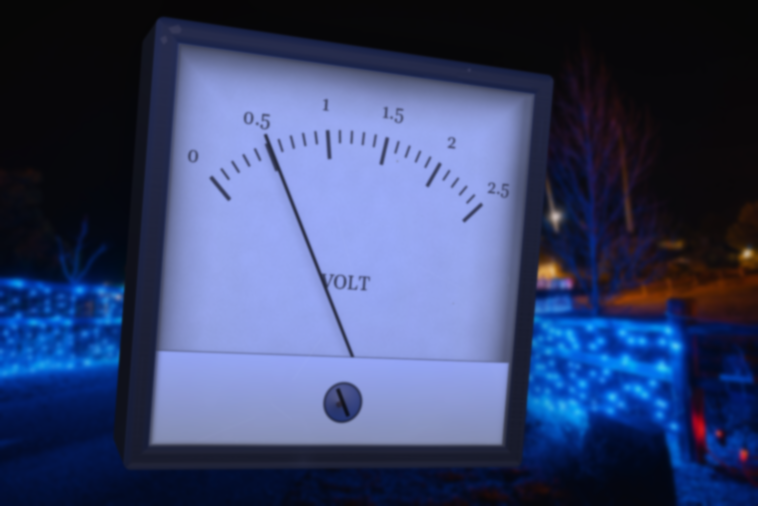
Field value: 0.5,V
